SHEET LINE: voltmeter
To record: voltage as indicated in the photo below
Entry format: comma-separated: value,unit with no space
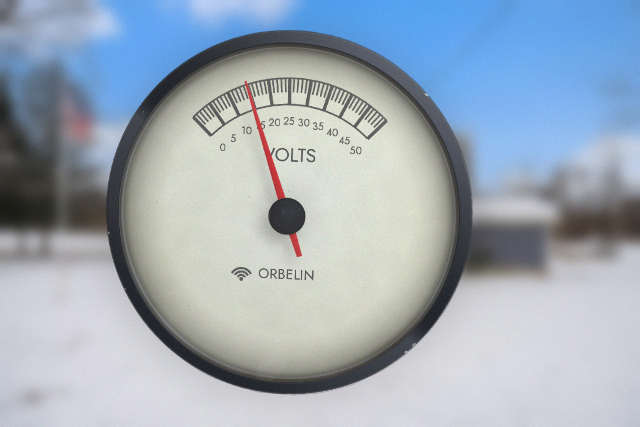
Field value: 15,V
